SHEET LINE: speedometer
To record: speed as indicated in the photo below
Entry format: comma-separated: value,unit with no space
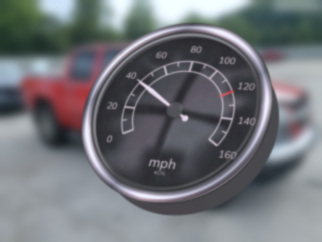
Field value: 40,mph
